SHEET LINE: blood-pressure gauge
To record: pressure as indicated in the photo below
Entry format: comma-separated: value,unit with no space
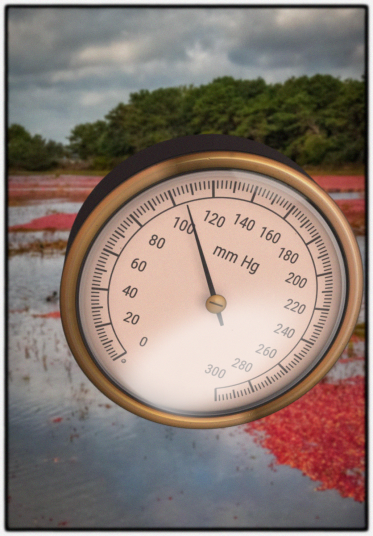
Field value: 106,mmHg
